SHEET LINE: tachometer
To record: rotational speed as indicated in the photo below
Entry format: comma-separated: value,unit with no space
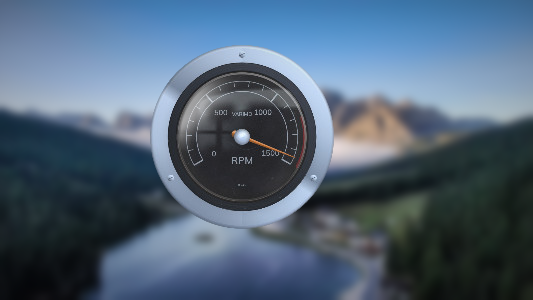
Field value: 1450,rpm
